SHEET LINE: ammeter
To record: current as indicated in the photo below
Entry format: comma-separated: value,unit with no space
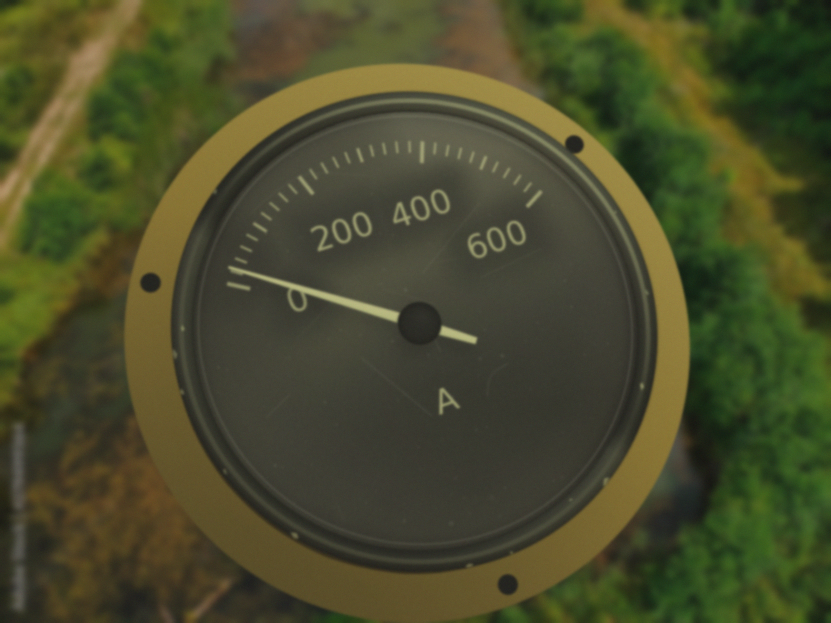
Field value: 20,A
